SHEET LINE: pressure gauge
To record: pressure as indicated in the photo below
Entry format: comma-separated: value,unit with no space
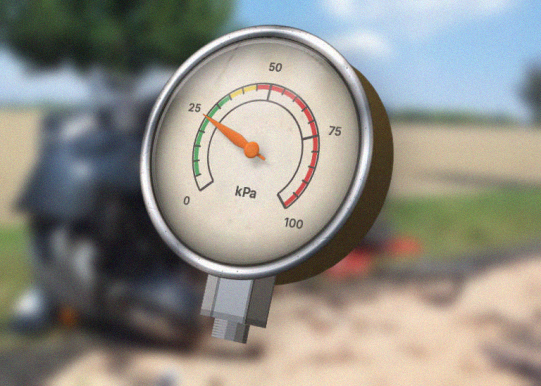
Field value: 25,kPa
